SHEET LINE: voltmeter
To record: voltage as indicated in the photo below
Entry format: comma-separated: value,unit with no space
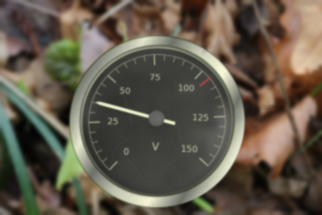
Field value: 35,V
